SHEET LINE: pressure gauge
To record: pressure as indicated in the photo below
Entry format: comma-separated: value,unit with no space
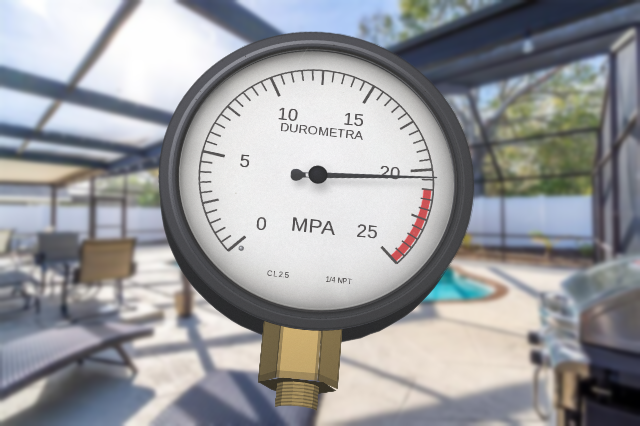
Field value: 20.5,MPa
